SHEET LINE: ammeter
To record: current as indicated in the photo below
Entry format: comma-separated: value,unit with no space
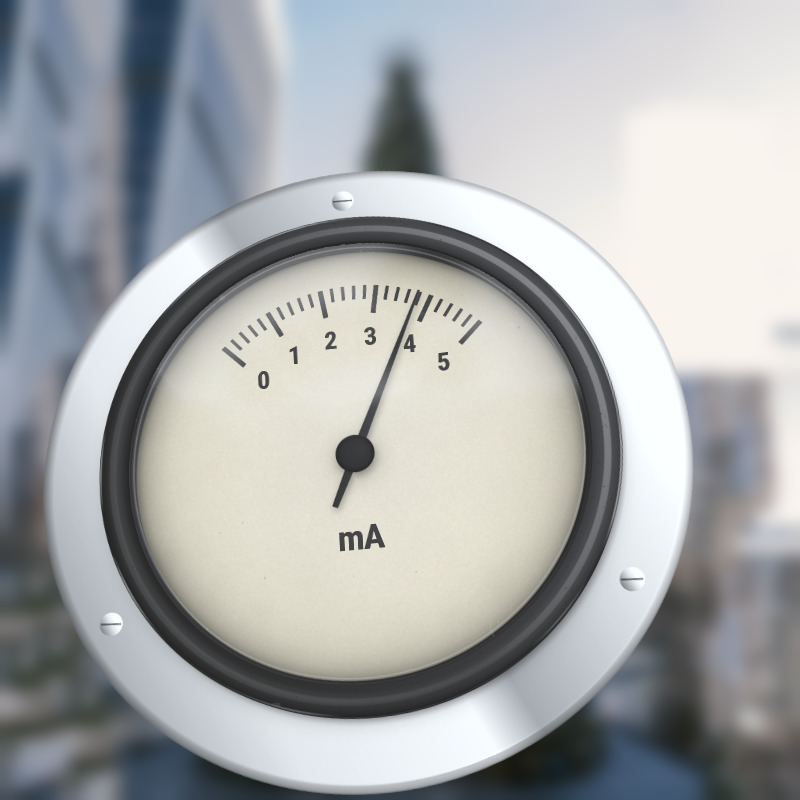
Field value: 3.8,mA
